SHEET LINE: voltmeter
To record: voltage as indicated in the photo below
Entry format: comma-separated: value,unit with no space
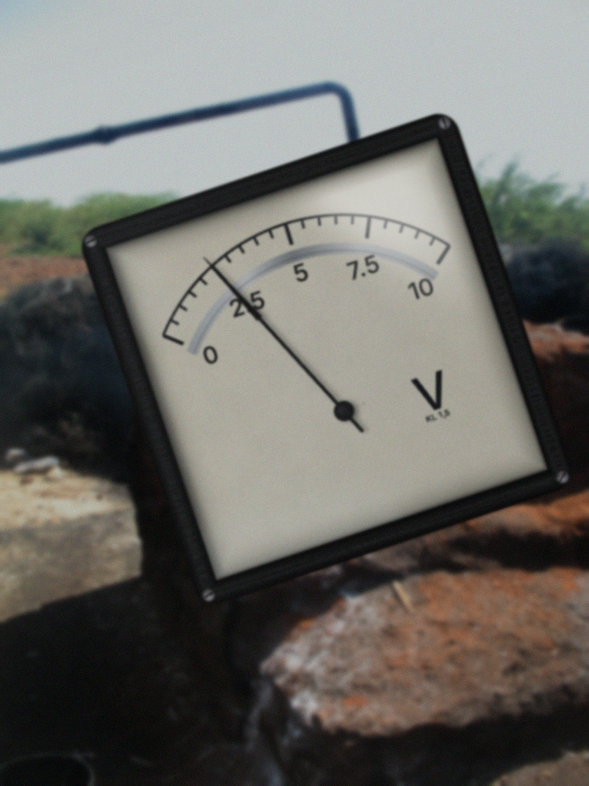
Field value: 2.5,V
